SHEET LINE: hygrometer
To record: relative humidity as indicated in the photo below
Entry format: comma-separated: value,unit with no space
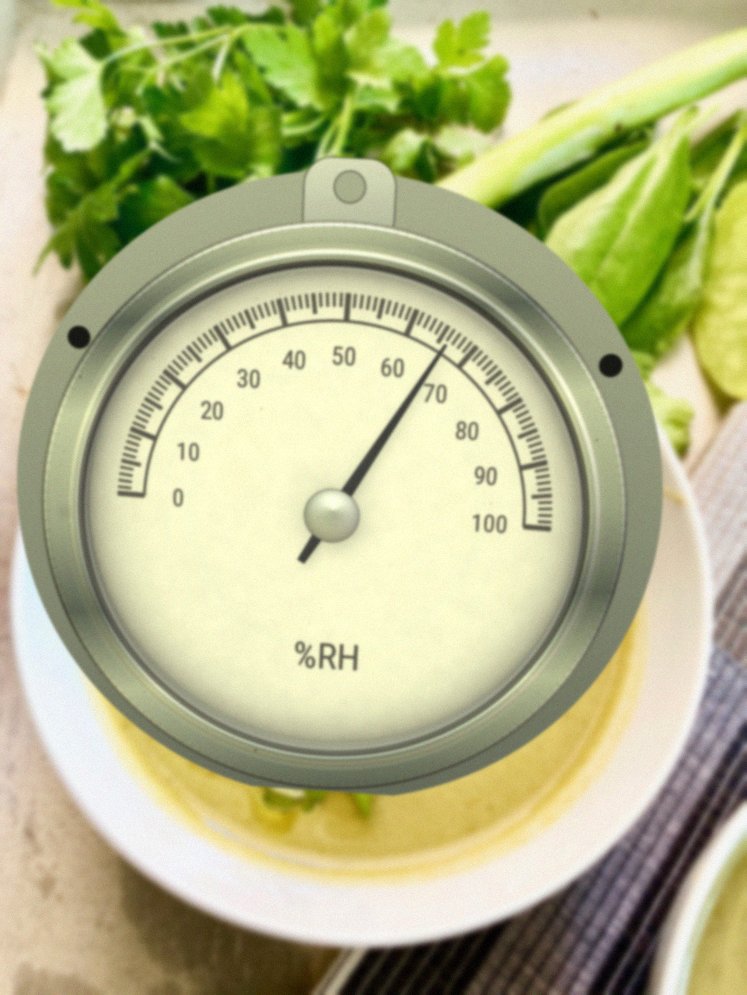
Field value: 66,%
